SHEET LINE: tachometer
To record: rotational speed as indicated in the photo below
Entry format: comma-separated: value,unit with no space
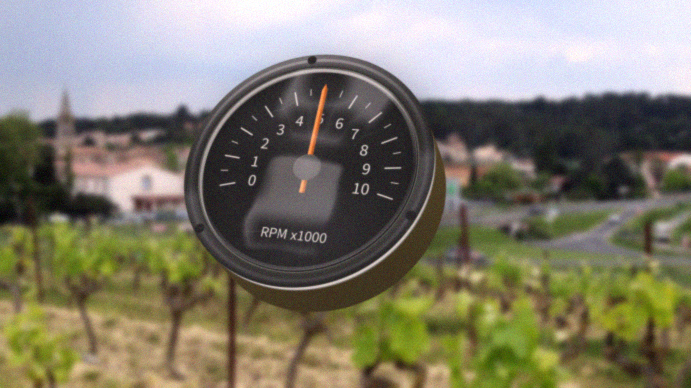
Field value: 5000,rpm
